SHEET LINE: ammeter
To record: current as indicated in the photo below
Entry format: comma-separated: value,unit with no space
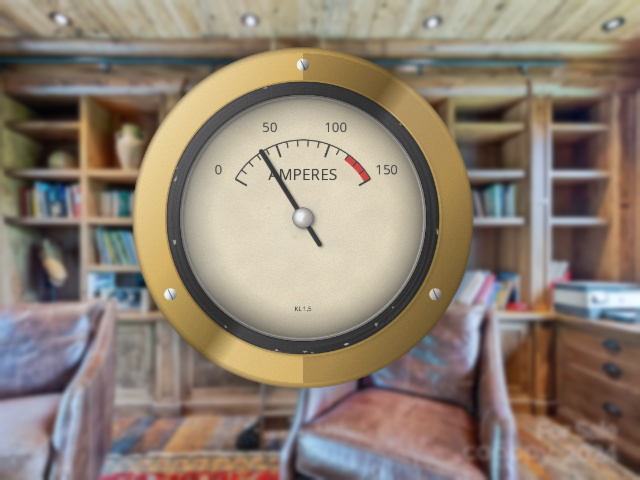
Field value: 35,A
